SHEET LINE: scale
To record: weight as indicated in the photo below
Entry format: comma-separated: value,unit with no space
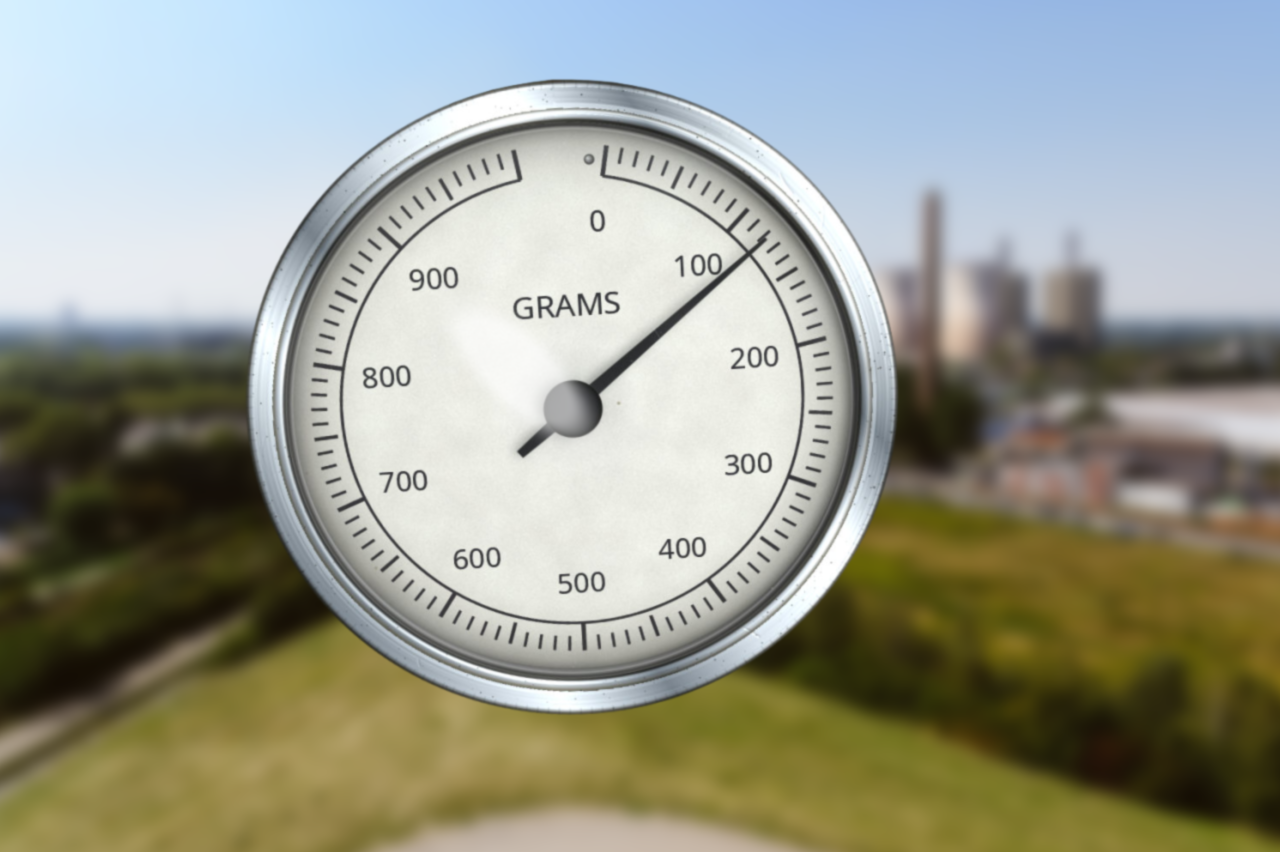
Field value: 120,g
